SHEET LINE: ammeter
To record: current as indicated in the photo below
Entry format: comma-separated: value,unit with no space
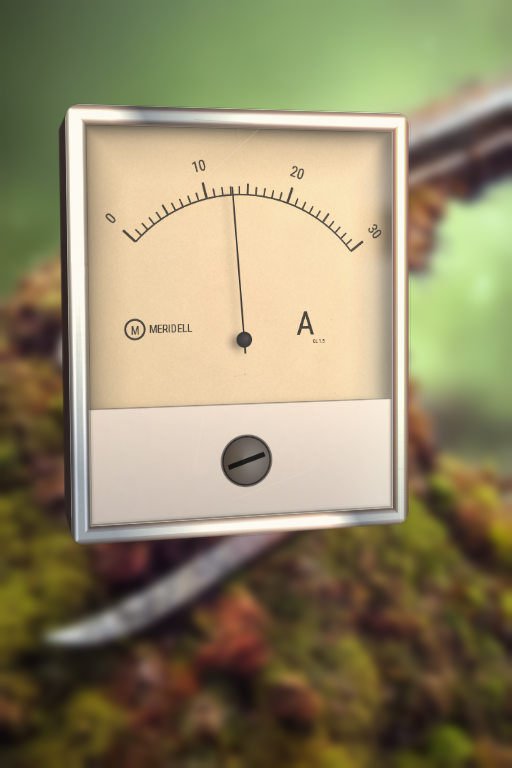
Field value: 13,A
